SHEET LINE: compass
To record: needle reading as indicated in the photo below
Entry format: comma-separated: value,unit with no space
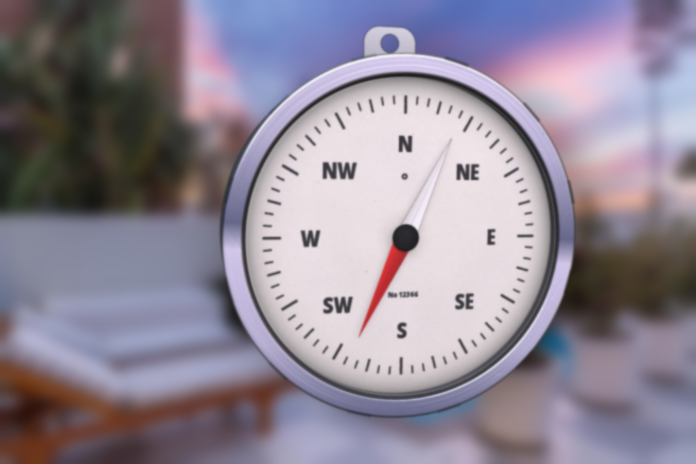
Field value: 205,°
